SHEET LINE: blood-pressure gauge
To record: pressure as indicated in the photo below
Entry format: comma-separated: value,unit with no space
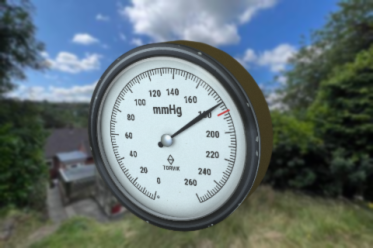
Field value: 180,mmHg
